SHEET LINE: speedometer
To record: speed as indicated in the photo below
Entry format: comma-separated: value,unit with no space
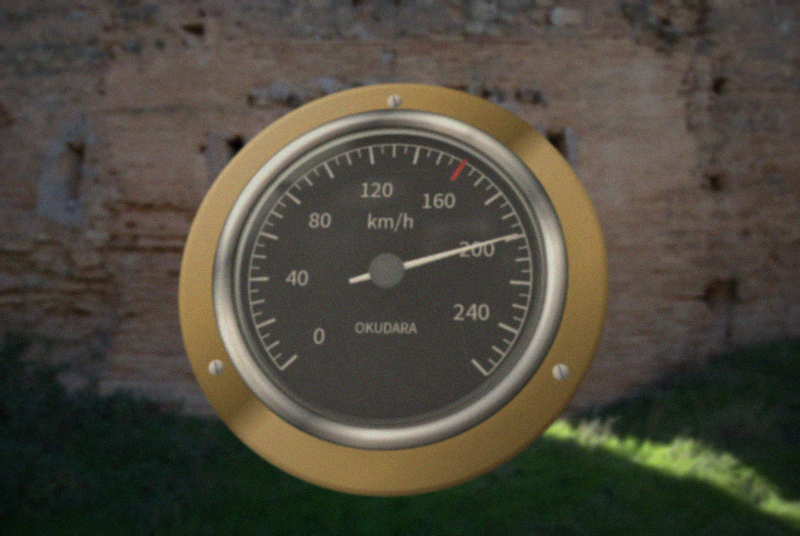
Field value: 200,km/h
